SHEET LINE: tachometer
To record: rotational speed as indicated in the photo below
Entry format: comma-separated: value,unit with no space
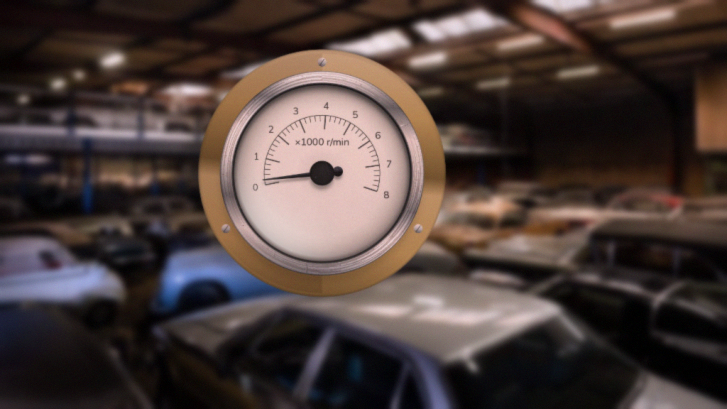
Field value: 200,rpm
